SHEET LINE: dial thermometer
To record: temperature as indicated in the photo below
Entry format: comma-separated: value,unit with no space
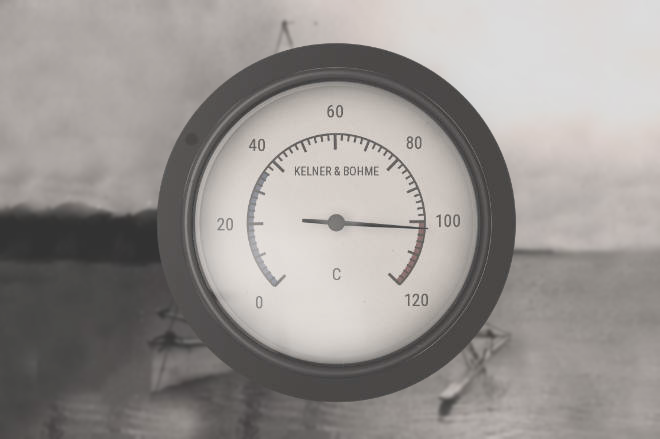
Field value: 102,°C
